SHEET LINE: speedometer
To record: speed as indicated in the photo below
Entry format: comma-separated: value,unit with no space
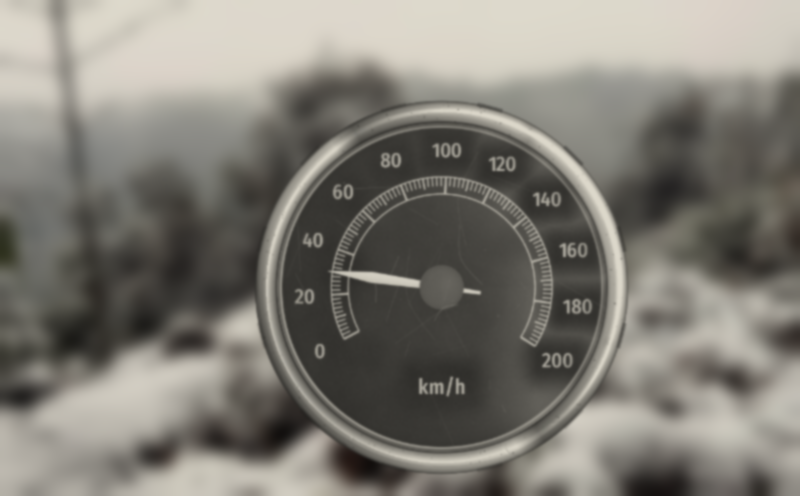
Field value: 30,km/h
